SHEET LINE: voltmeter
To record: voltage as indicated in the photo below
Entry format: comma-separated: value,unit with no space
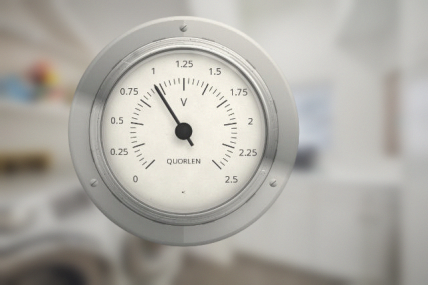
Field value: 0.95,V
